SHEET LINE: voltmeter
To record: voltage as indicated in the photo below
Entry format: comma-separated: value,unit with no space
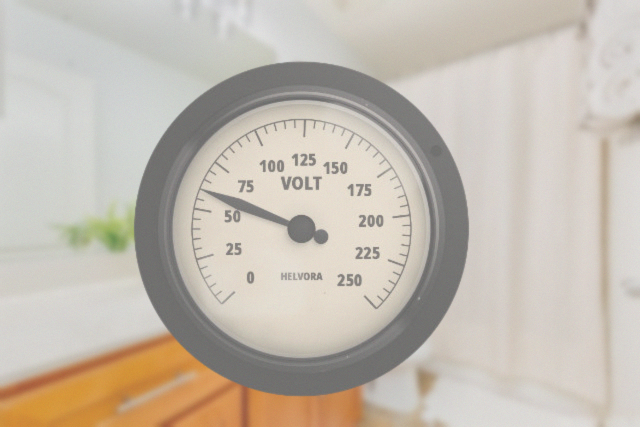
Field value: 60,V
